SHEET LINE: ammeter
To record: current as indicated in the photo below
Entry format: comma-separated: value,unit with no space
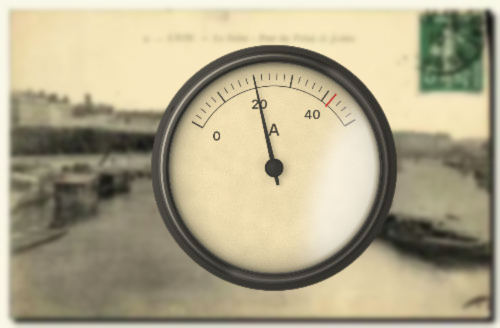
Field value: 20,A
